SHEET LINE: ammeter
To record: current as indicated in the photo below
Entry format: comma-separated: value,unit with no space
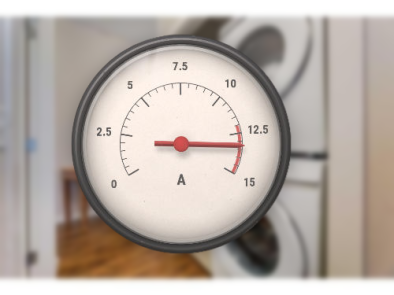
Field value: 13.25,A
